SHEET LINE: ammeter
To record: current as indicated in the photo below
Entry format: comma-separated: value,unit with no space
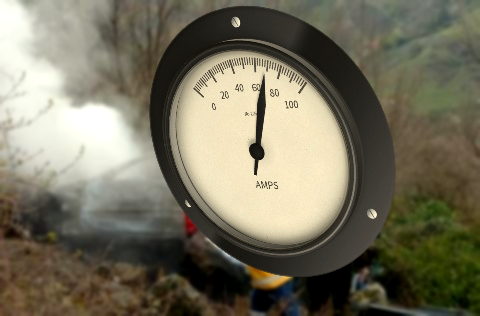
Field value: 70,A
